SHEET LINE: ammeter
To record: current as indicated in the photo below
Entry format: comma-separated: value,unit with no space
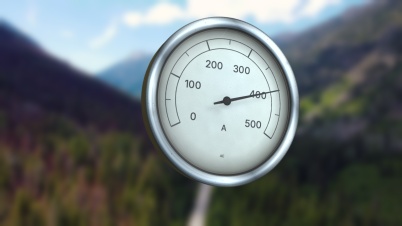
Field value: 400,A
